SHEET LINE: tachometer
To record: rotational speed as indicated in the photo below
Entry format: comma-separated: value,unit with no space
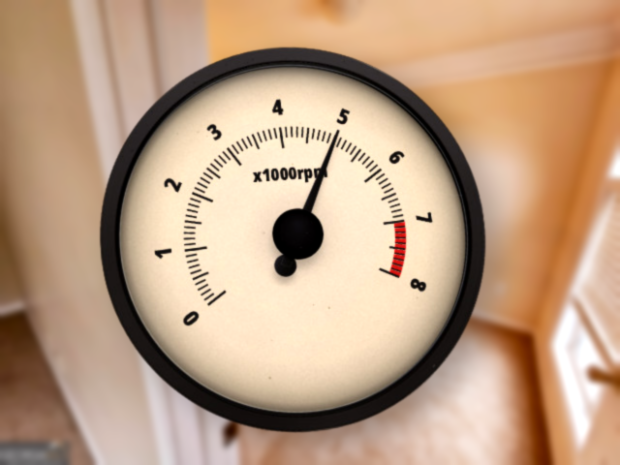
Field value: 5000,rpm
